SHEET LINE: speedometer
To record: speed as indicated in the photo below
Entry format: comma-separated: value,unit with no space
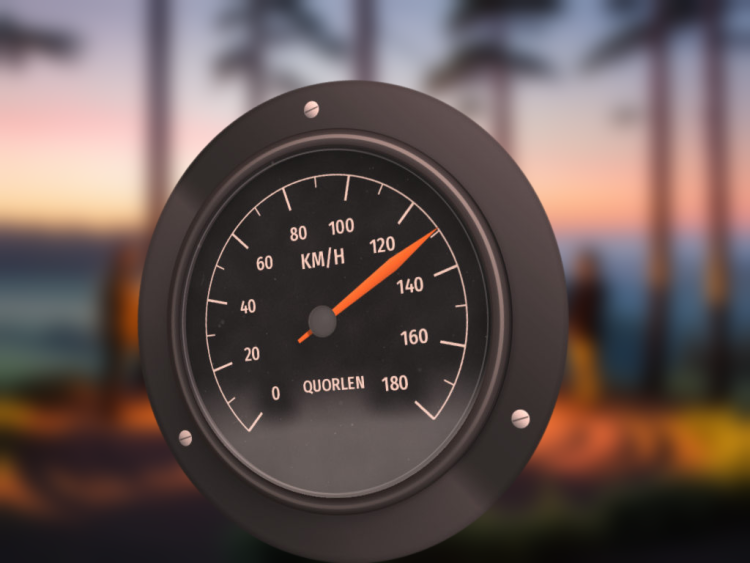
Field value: 130,km/h
